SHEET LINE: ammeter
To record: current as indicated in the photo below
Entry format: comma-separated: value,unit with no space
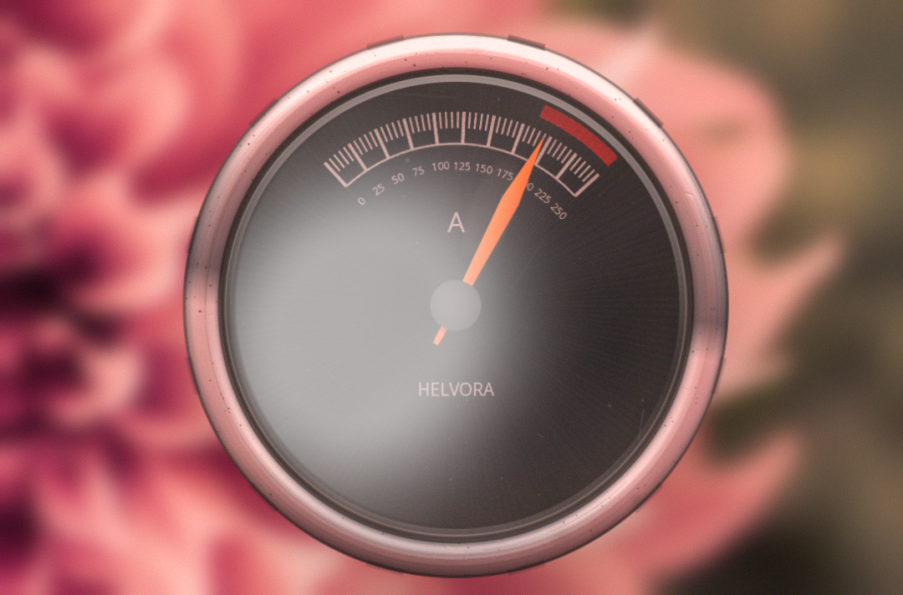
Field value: 195,A
